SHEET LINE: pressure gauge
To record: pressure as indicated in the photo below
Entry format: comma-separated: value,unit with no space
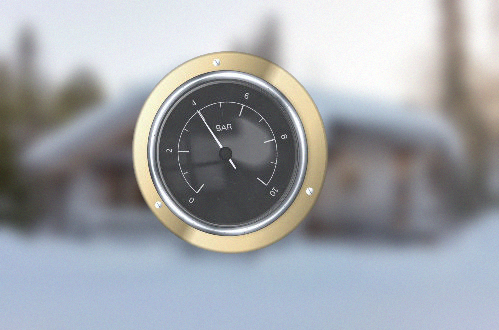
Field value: 4,bar
